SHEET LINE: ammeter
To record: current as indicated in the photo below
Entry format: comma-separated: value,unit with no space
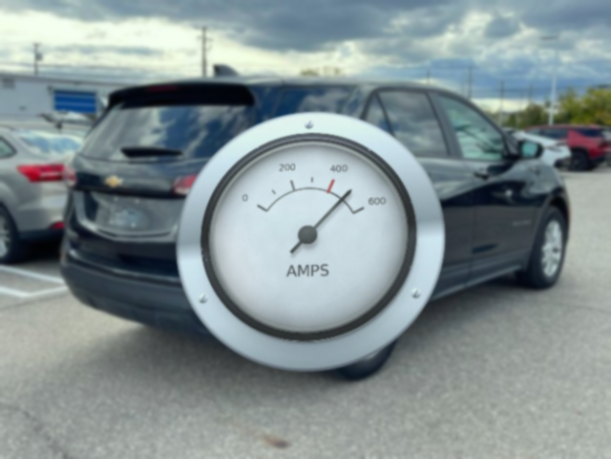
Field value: 500,A
